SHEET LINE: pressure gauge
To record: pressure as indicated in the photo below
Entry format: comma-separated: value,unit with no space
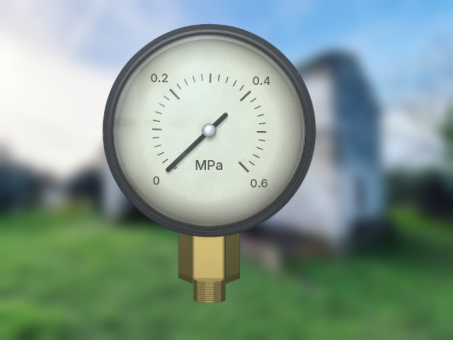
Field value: 0,MPa
